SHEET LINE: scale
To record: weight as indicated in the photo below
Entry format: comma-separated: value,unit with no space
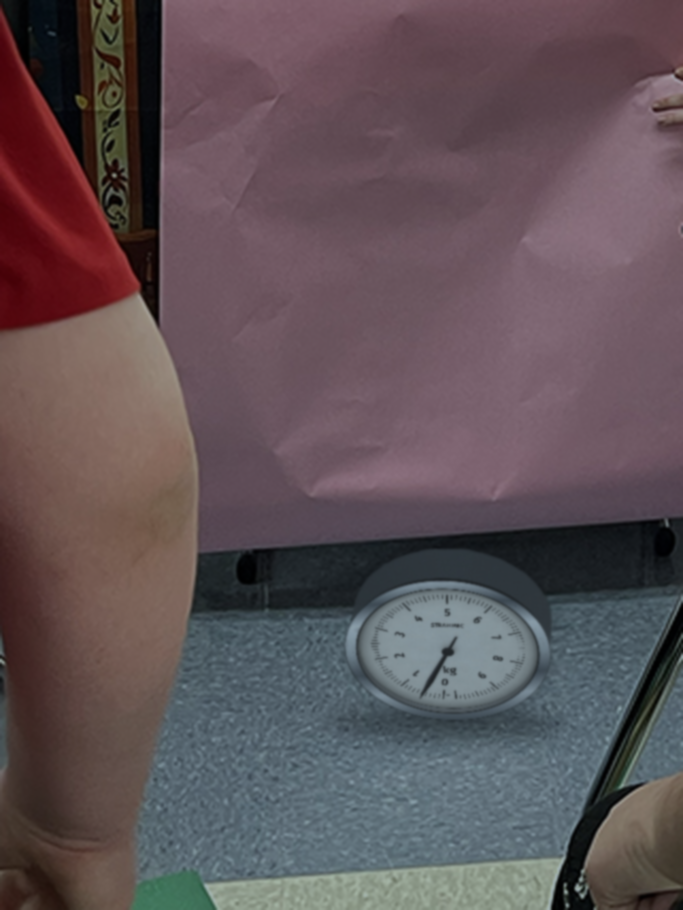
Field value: 0.5,kg
